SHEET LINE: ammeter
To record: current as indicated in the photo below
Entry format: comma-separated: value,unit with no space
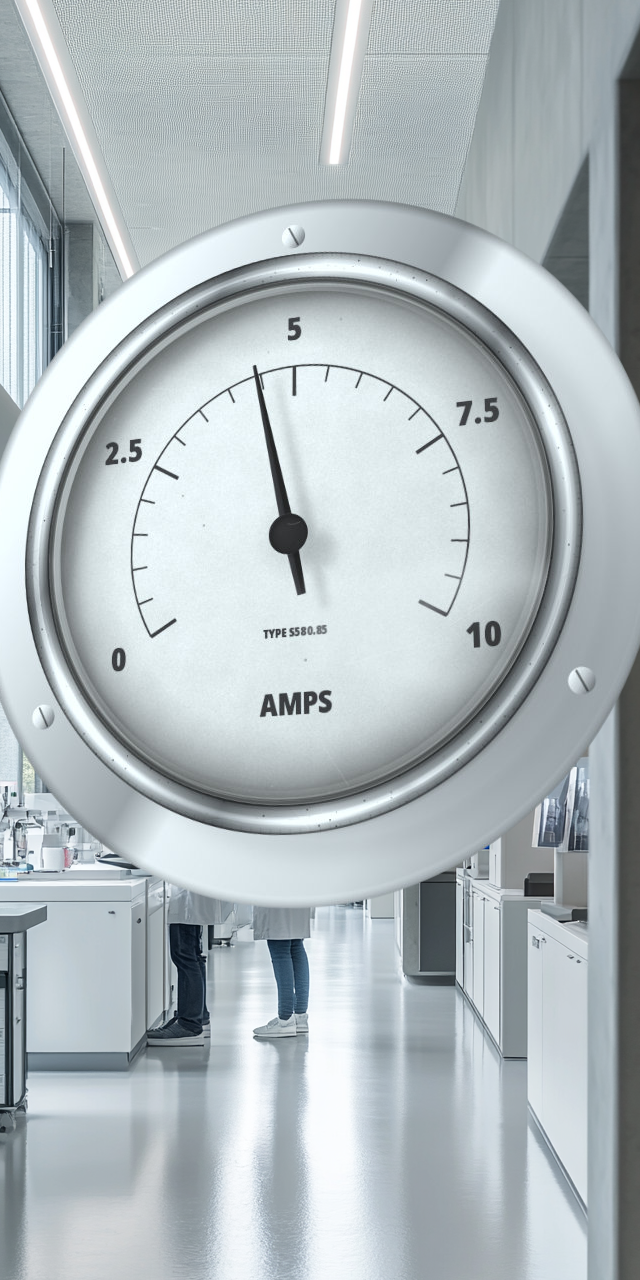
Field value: 4.5,A
